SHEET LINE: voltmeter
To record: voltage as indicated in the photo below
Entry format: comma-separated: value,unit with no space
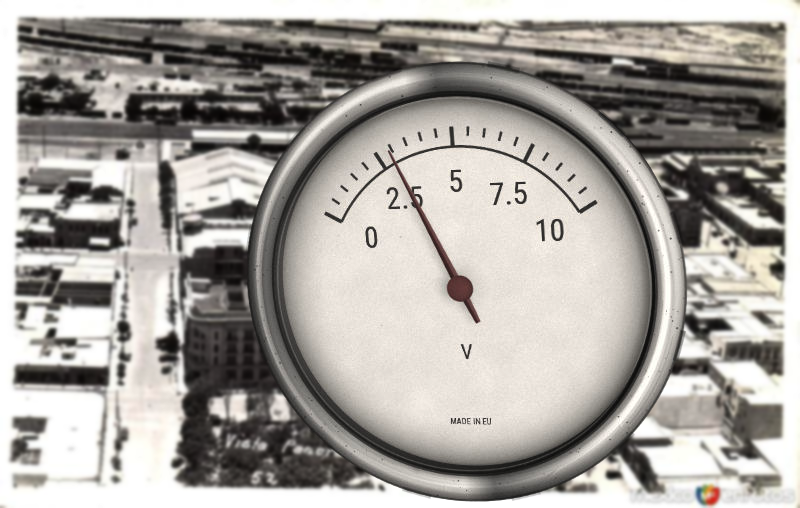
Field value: 3,V
